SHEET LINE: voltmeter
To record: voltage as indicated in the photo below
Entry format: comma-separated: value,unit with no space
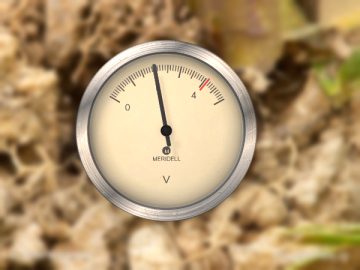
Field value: 2,V
